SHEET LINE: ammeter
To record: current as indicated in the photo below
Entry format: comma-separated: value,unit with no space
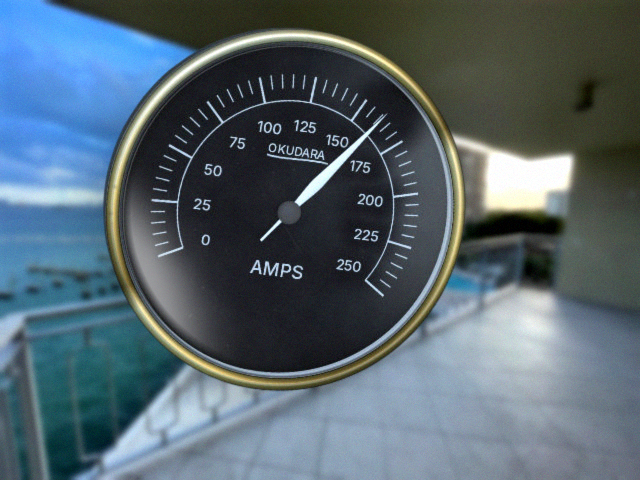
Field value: 160,A
